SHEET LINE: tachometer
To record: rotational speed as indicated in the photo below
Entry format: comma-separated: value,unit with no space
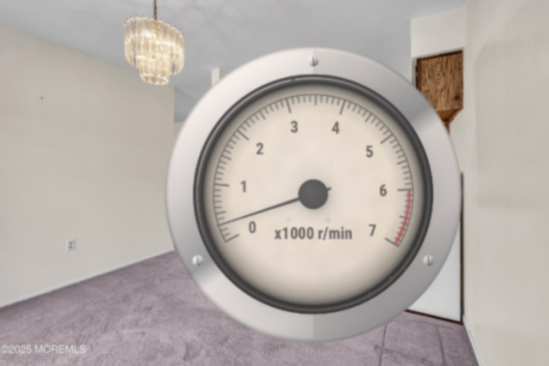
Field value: 300,rpm
